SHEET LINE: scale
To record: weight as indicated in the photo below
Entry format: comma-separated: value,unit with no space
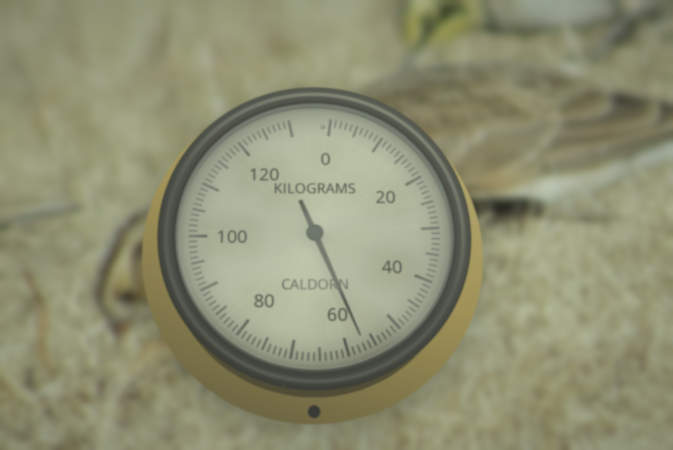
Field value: 57,kg
